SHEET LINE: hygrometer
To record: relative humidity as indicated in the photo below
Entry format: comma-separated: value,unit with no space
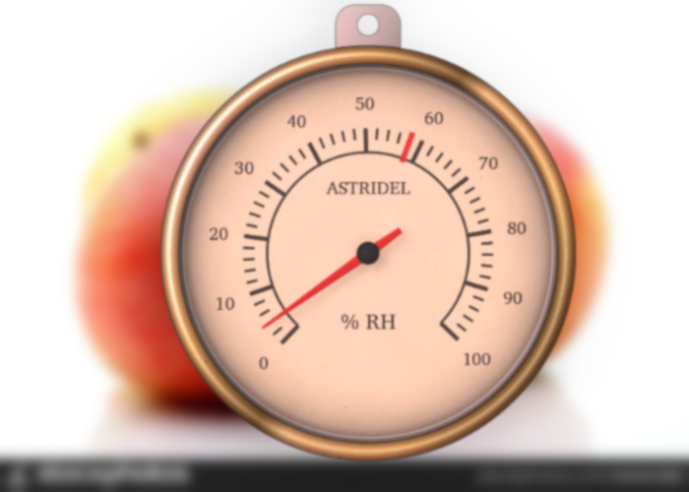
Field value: 4,%
